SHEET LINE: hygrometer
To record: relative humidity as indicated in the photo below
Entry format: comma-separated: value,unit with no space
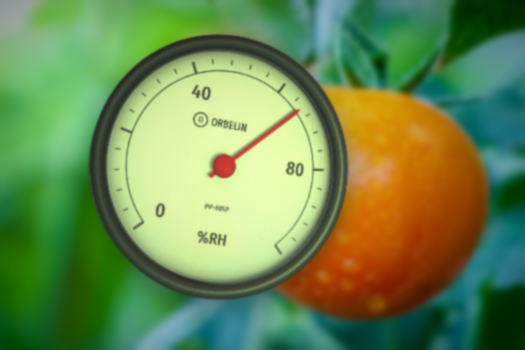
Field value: 66,%
